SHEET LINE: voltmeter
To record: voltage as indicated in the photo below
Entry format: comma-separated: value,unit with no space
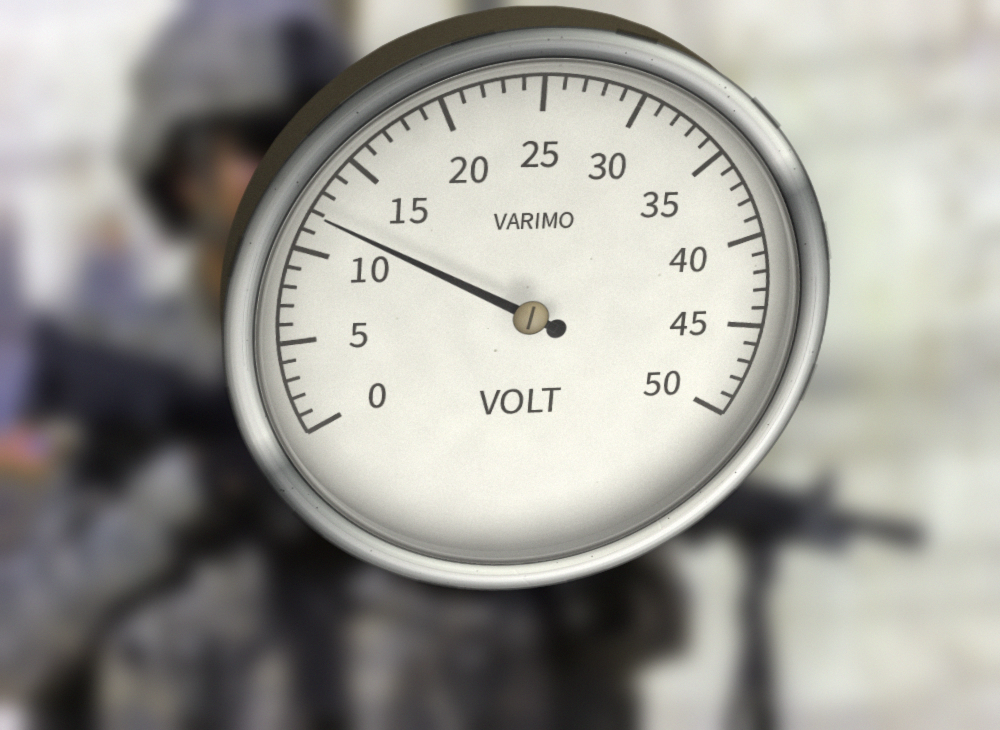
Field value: 12,V
